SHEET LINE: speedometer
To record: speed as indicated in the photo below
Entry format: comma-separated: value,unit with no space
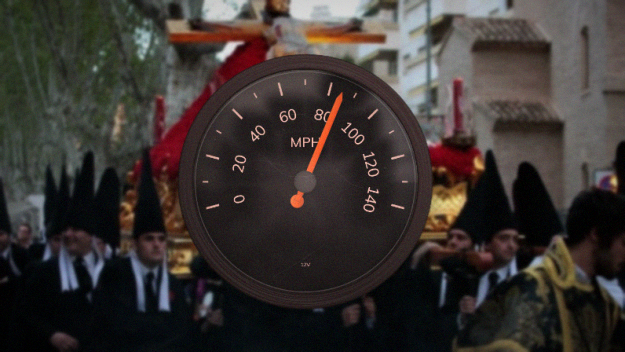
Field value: 85,mph
